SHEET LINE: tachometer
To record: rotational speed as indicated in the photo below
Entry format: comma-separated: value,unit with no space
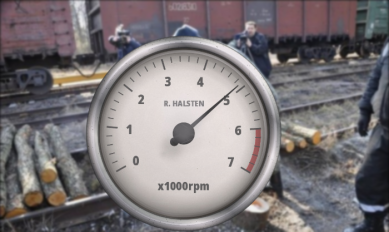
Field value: 4900,rpm
